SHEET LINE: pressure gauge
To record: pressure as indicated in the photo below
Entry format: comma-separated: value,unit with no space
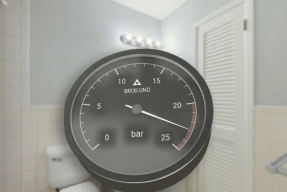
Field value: 23,bar
